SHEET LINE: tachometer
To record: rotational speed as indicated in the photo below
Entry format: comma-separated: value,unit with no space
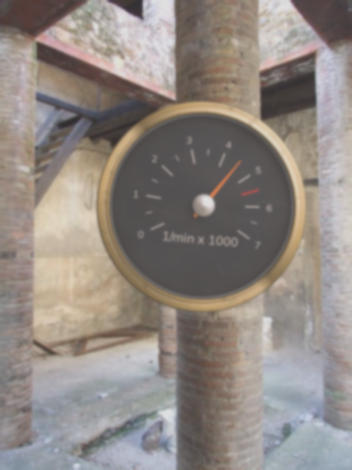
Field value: 4500,rpm
